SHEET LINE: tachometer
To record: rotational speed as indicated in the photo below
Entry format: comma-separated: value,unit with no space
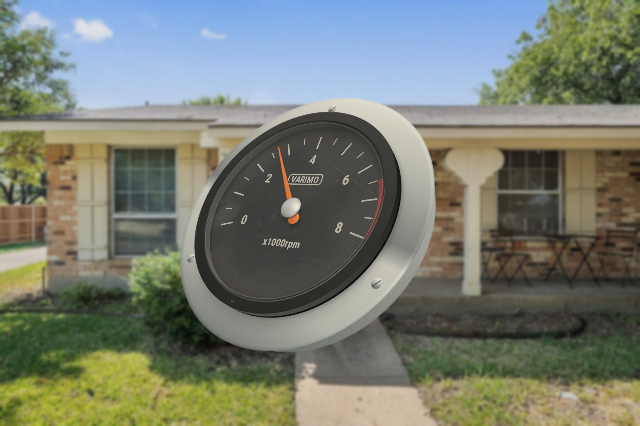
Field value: 2750,rpm
